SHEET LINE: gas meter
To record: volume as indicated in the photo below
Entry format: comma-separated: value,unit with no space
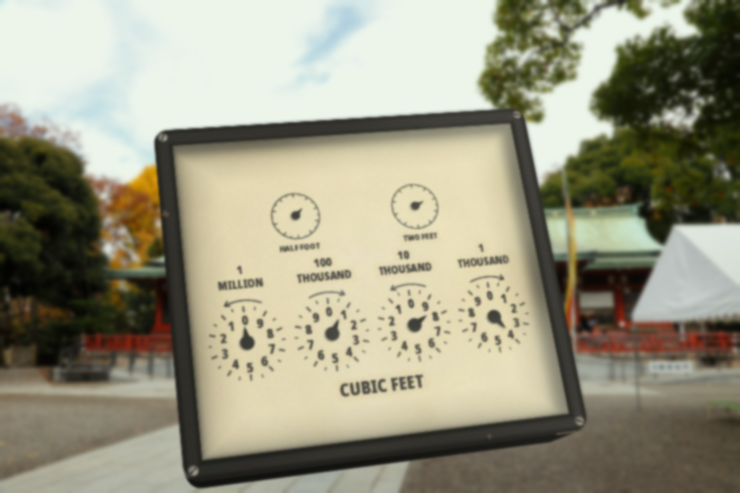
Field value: 8400,ft³
